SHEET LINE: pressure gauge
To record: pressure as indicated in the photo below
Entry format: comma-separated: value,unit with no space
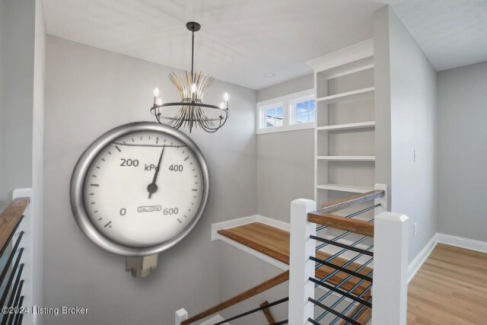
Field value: 320,kPa
